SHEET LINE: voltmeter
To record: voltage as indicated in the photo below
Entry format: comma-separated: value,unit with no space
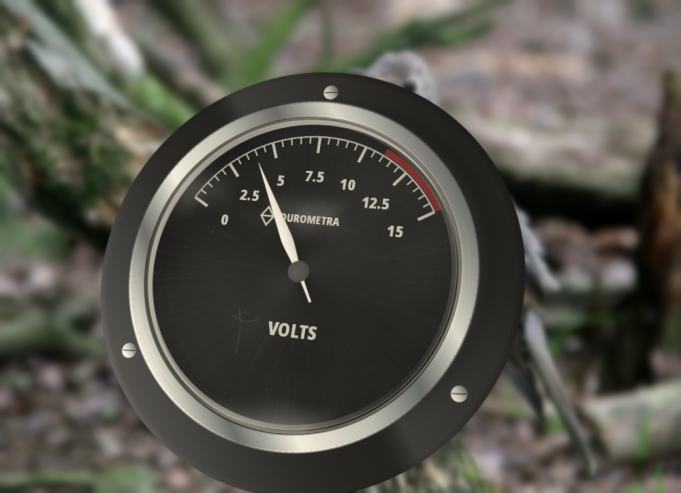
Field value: 4,V
